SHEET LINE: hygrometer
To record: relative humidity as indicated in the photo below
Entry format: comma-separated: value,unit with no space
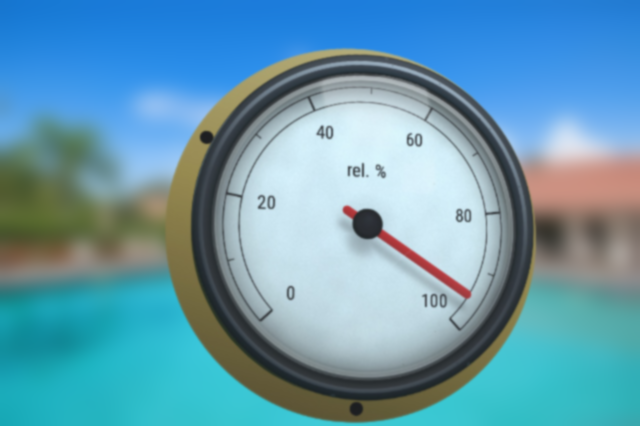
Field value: 95,%
